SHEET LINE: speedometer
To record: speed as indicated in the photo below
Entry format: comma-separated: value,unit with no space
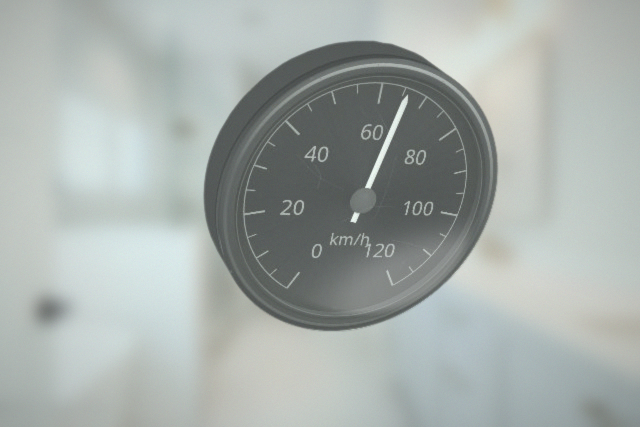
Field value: 65,km/h
